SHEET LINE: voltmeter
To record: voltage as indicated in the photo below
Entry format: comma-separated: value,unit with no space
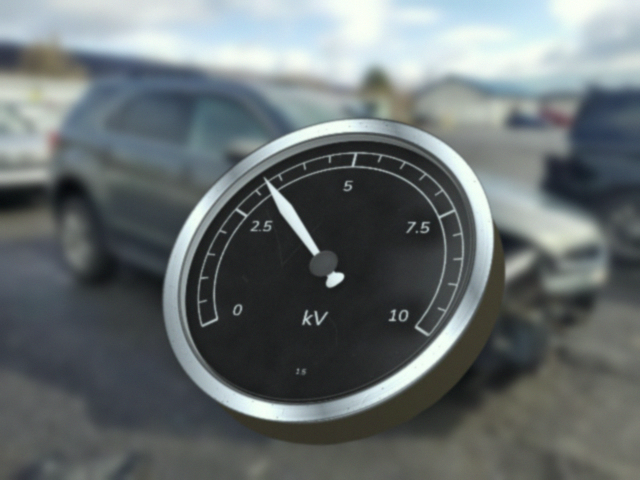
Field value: 3.25,kV
